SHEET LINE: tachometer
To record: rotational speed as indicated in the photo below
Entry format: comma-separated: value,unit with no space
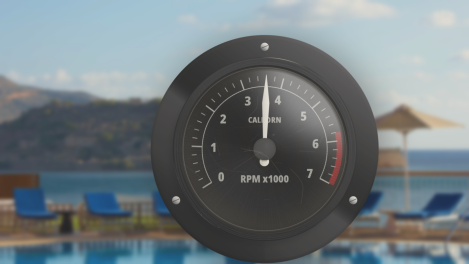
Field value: 3600,rpm
